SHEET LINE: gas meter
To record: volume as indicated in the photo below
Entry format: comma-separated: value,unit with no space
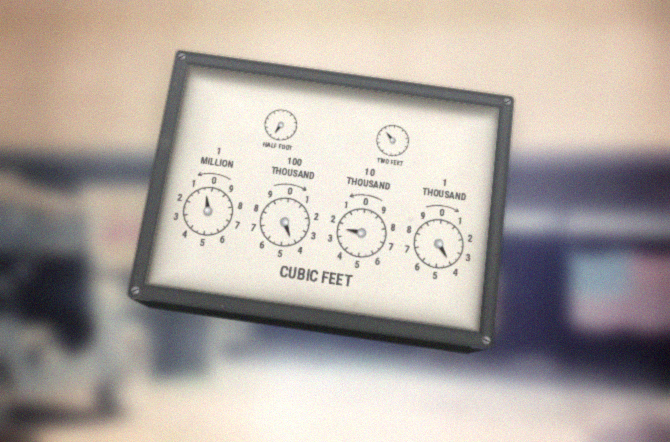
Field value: 42400,ft³
